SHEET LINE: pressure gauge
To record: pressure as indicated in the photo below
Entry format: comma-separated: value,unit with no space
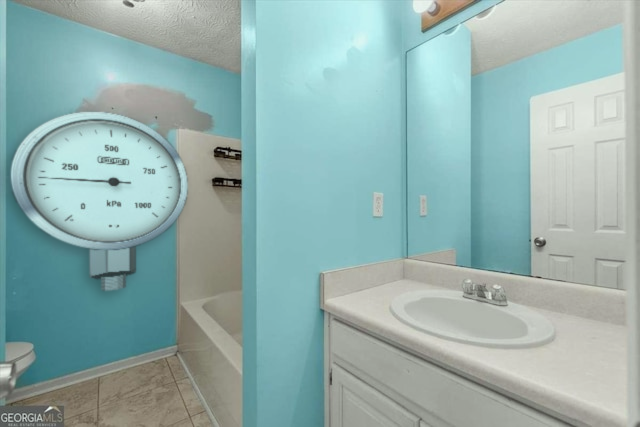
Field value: 175,kPa
